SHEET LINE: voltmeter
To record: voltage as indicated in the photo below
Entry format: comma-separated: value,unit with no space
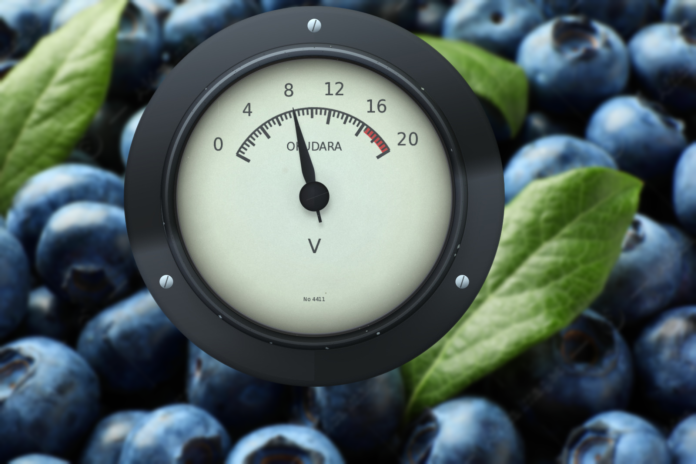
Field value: 8,V
